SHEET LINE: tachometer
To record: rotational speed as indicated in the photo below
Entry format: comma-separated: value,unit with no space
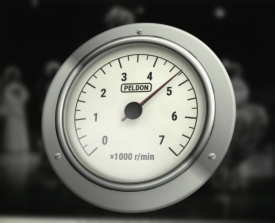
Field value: 4750,rpm
